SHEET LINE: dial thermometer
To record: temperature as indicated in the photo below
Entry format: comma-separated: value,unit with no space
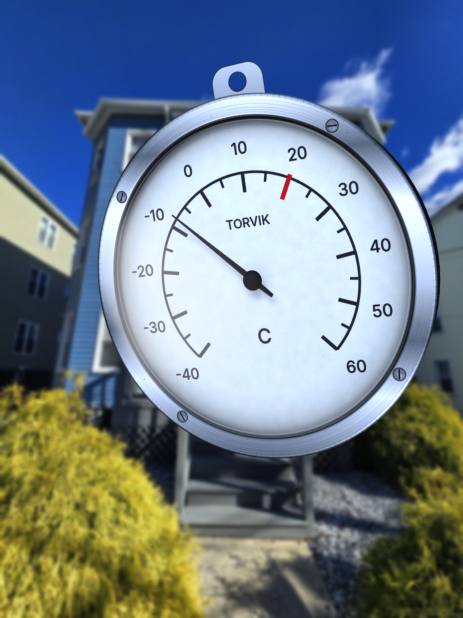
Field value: -7.5,°C
